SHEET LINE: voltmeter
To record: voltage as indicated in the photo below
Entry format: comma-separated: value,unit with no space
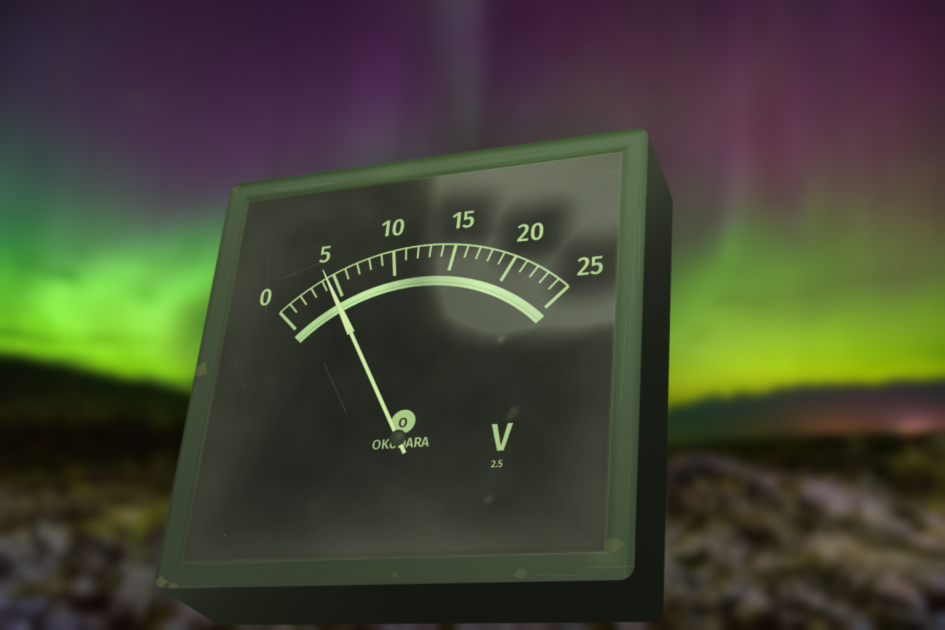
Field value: 4.5,V
